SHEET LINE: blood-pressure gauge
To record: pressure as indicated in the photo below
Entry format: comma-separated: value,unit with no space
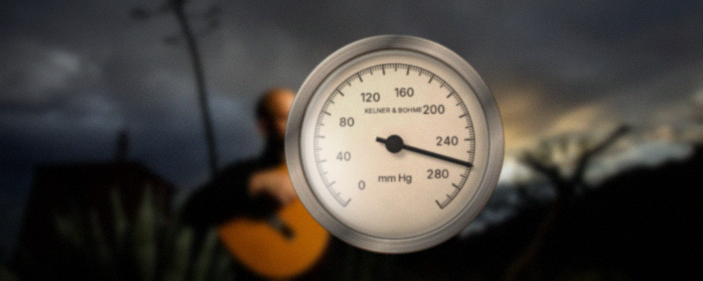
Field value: 260,mmHg
